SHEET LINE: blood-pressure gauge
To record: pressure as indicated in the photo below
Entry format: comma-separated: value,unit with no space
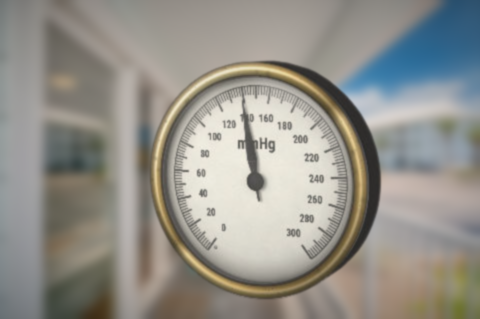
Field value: 140,mmHg
